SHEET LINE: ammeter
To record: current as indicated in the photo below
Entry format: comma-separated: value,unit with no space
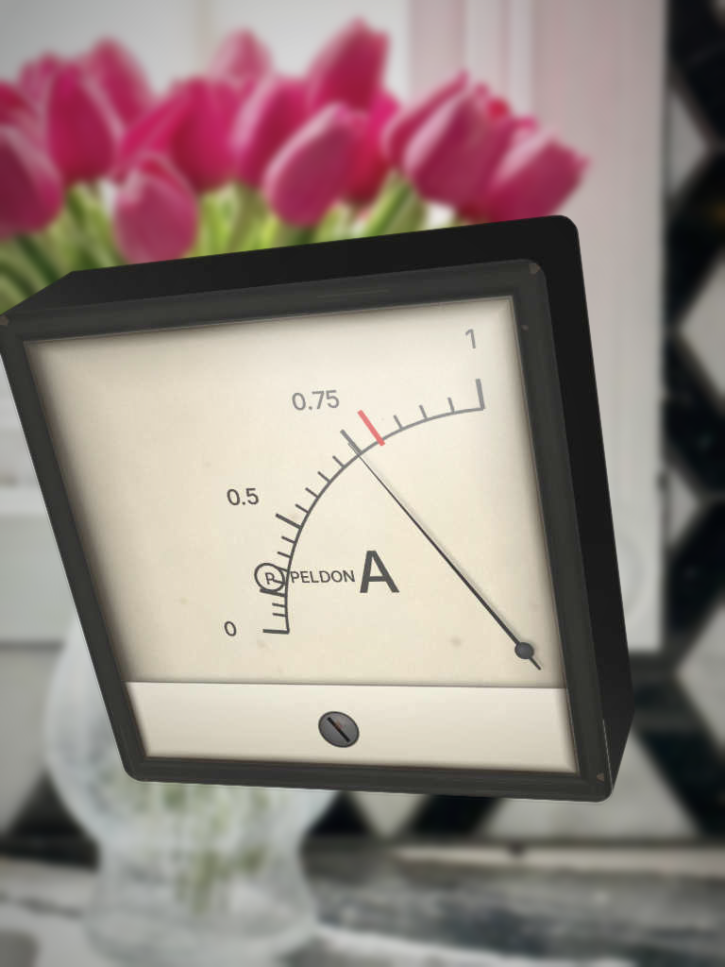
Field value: 0.75,A
